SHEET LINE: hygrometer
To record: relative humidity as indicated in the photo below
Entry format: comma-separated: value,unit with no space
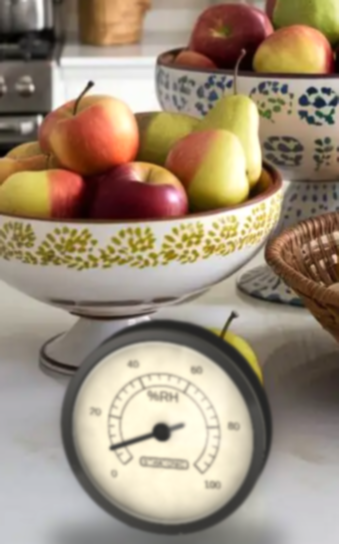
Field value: 8,%
